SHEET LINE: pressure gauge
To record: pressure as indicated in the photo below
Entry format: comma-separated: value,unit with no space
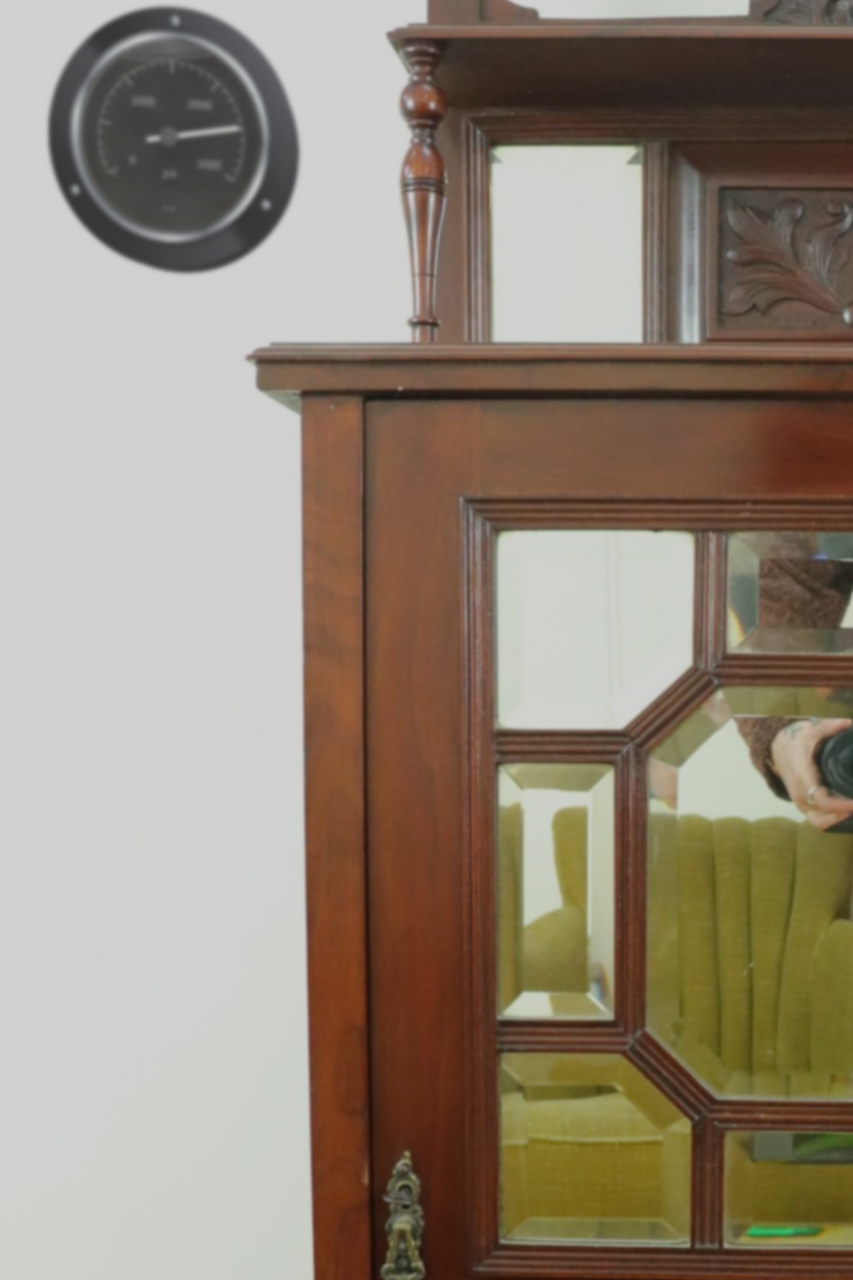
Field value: 2500,psi
